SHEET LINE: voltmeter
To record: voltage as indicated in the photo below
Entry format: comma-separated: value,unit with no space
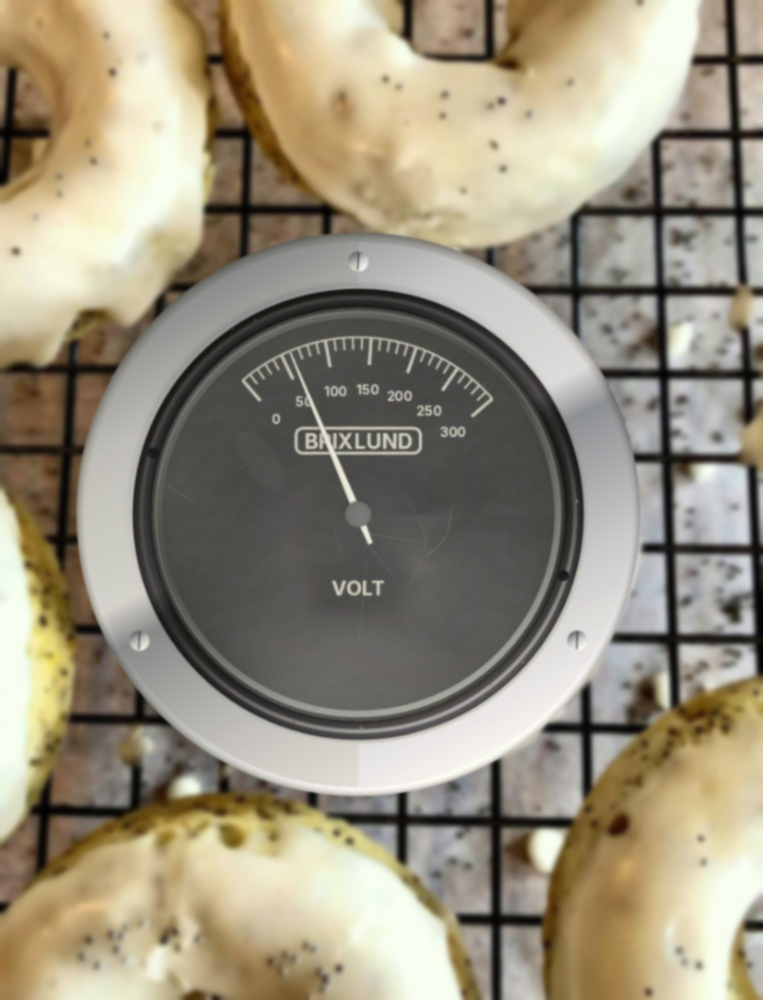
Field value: 60,V
